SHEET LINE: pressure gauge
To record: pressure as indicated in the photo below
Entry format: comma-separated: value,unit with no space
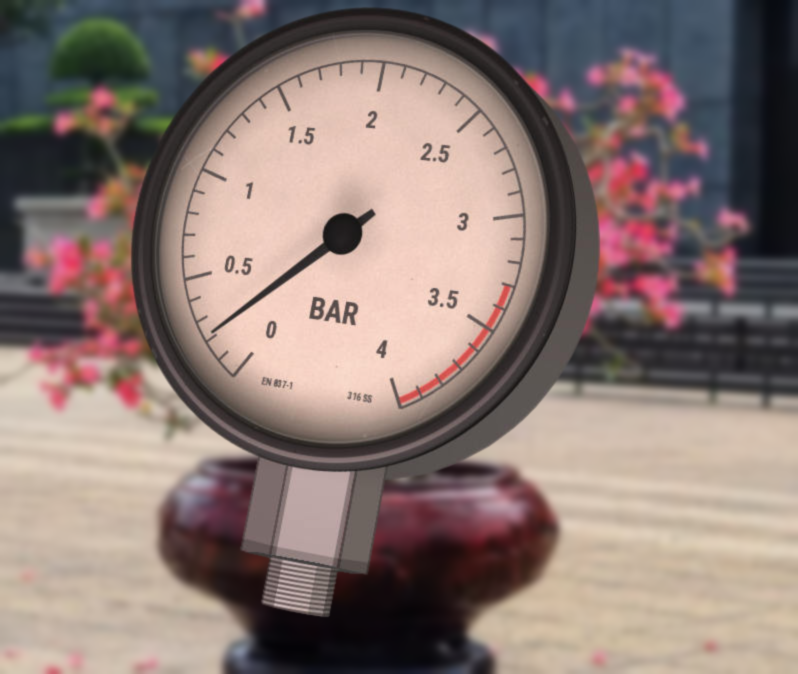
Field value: 0.2,bar
